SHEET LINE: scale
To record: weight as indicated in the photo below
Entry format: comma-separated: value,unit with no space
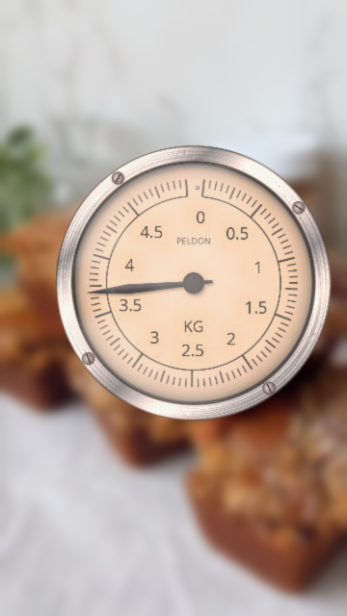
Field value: 3.7,kg
